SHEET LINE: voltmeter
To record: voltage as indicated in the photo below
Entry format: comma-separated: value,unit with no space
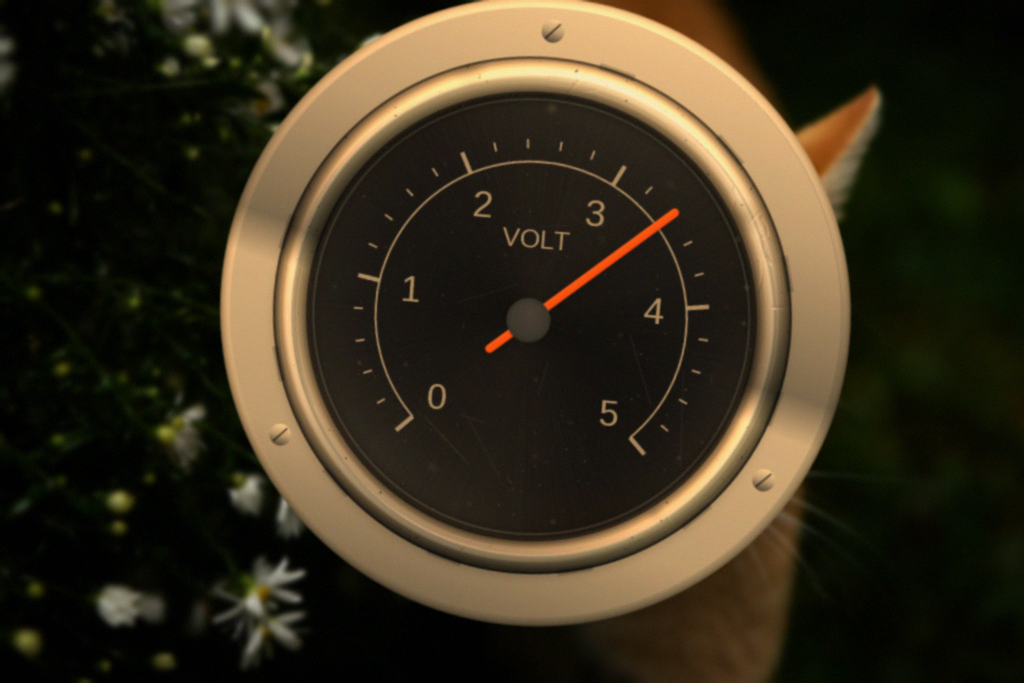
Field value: 3.4,V
